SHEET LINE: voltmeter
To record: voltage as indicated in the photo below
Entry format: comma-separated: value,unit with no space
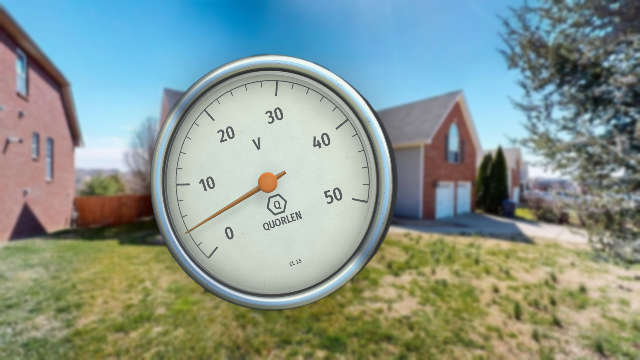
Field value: 4,V
